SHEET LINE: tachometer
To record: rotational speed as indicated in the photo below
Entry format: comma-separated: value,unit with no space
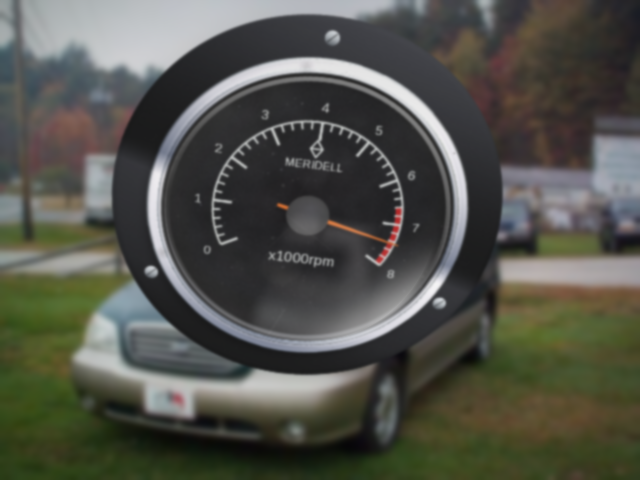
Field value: 7400,rpm
